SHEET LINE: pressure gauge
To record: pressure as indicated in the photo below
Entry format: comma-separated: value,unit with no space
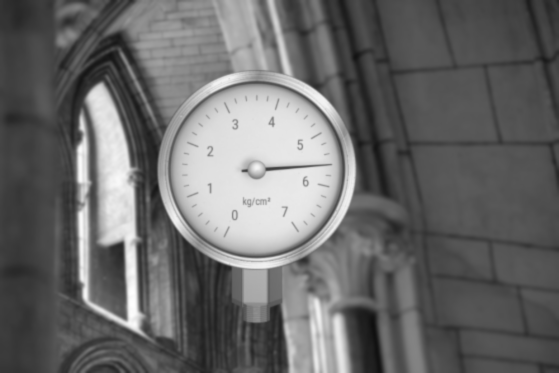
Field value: 5.6,kg/cm²
